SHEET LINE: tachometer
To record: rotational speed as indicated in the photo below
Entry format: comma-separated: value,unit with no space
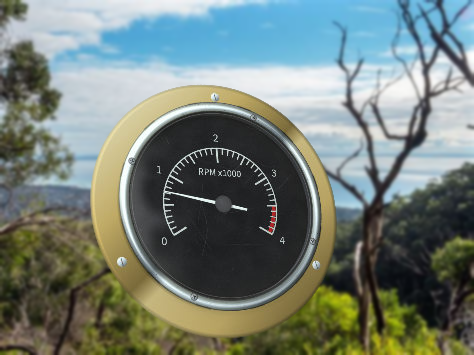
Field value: 700,rpm
